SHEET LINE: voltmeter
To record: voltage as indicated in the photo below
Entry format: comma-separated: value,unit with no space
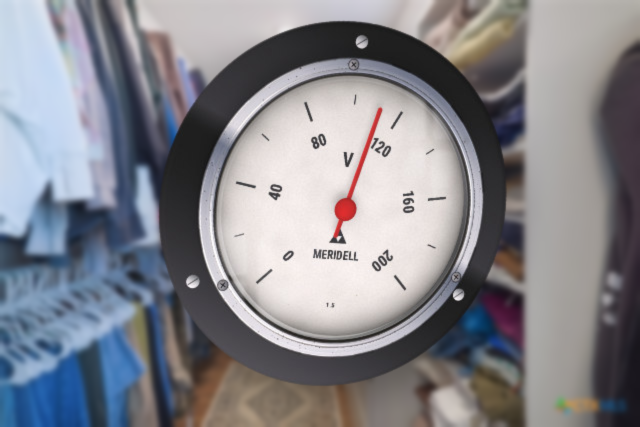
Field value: 110,V
